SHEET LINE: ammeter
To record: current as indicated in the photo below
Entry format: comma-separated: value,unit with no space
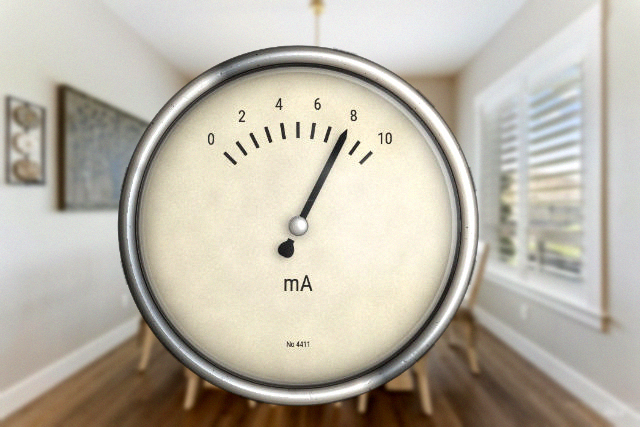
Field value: 8,mA
